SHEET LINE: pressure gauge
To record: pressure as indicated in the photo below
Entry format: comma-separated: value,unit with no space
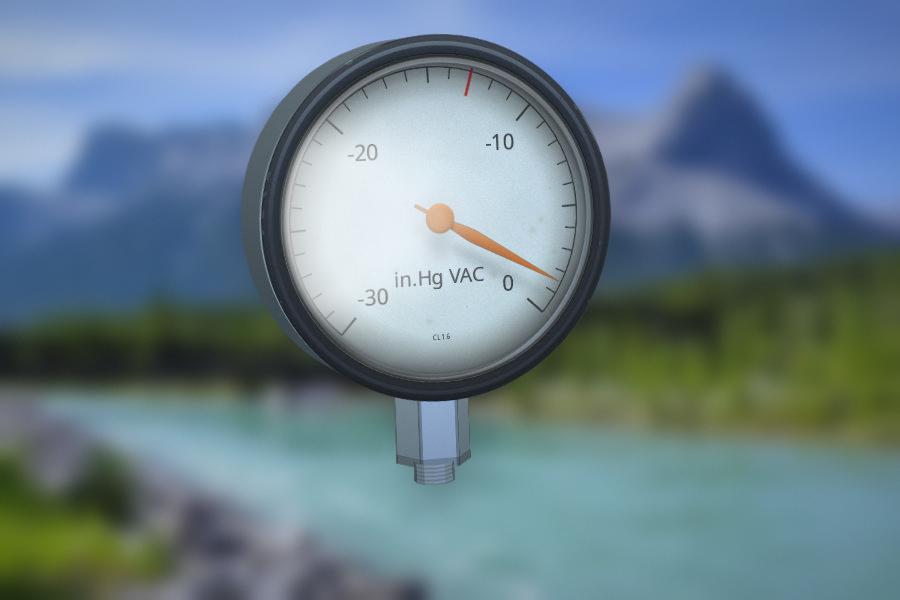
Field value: -1.5,inHg
